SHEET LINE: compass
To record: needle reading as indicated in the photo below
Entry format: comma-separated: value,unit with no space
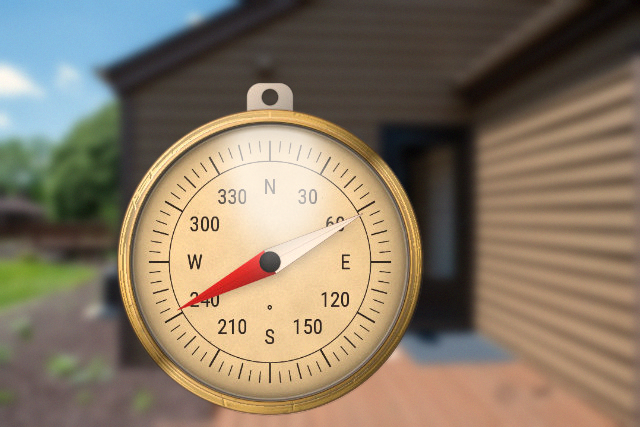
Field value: 242.5,°
